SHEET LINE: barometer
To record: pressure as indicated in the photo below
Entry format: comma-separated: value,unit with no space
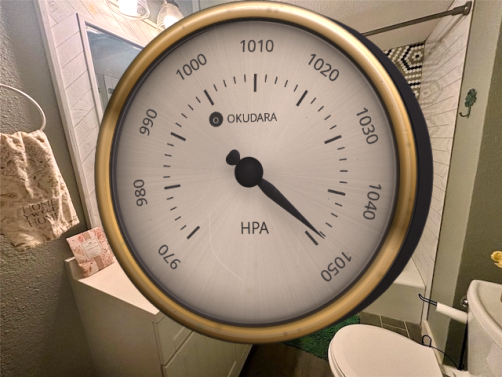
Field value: 1048,hPa
